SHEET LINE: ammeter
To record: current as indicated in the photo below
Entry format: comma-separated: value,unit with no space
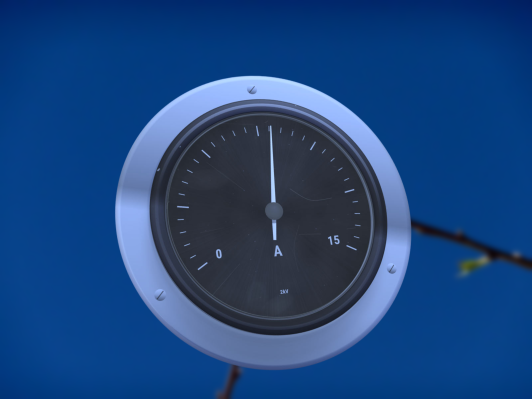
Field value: 8,A
